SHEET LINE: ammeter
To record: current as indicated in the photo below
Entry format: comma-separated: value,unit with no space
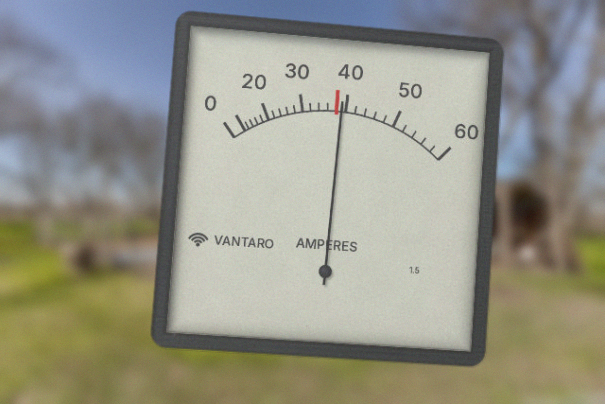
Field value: 39,A
